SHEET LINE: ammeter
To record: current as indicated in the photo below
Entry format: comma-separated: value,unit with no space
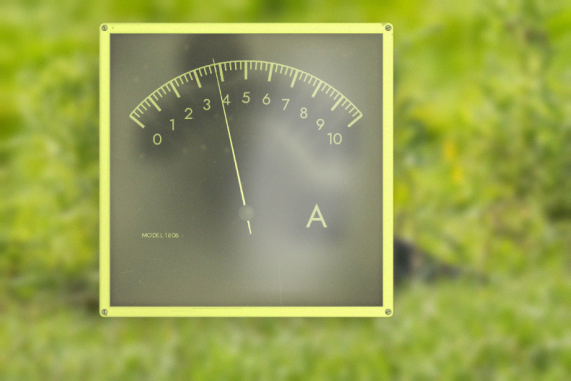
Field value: 3.8,A
